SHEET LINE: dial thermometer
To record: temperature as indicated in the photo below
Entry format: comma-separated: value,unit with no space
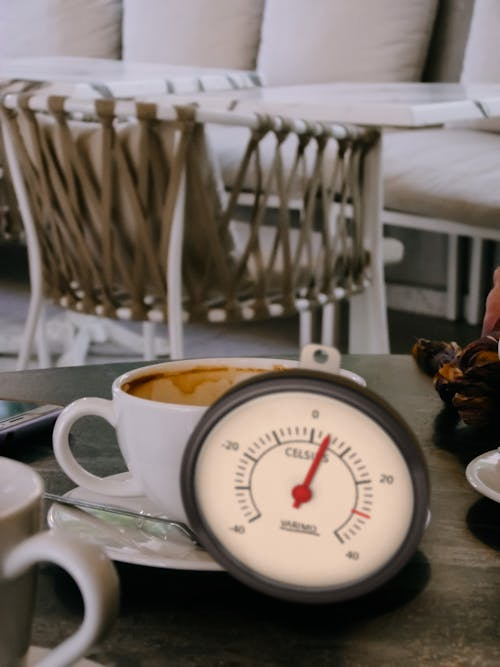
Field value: 4,°C
